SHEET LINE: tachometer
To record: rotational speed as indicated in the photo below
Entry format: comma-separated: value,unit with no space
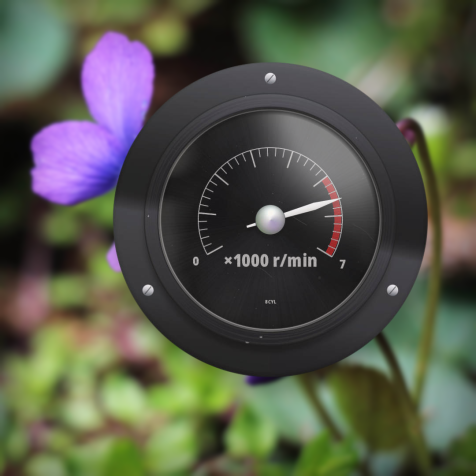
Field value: 5600,rpm
